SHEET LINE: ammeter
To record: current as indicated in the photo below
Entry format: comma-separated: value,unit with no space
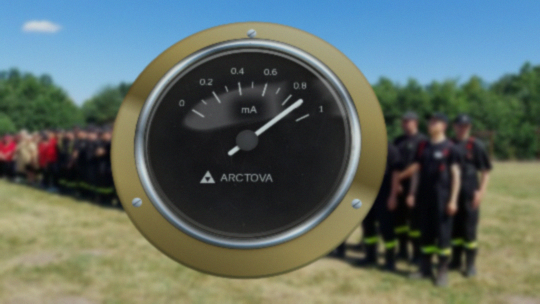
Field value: 0.9,mA
